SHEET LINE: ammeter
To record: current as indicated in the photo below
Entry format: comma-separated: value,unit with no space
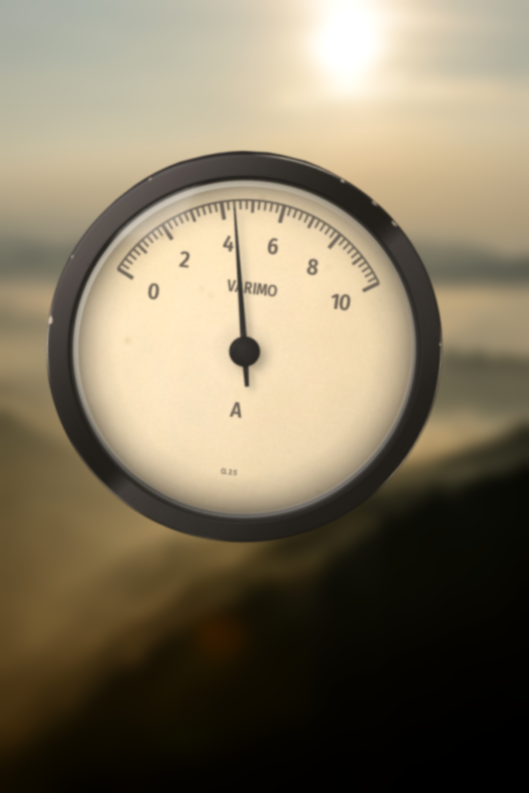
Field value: 4.4,A
